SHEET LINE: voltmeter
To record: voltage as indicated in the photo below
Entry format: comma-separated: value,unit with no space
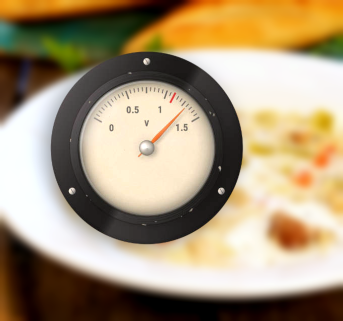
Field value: 1.3,V
